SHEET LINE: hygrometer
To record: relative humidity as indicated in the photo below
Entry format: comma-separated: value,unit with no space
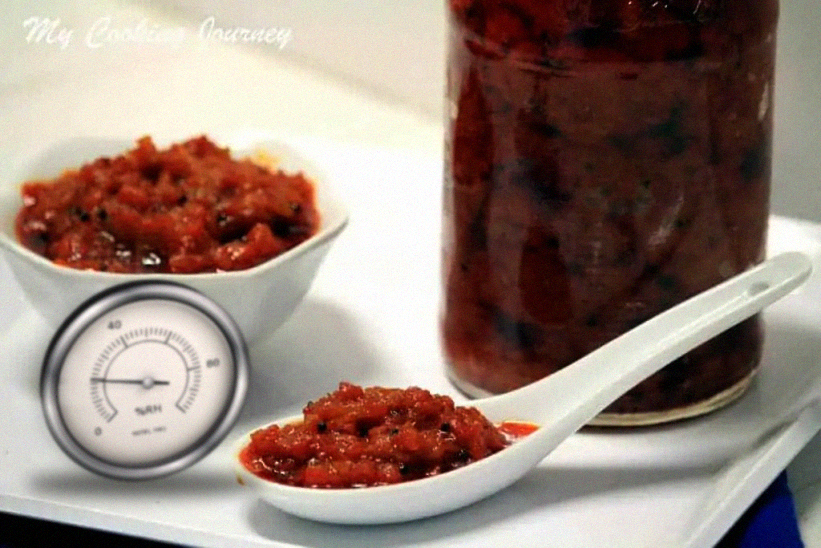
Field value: 20,%
